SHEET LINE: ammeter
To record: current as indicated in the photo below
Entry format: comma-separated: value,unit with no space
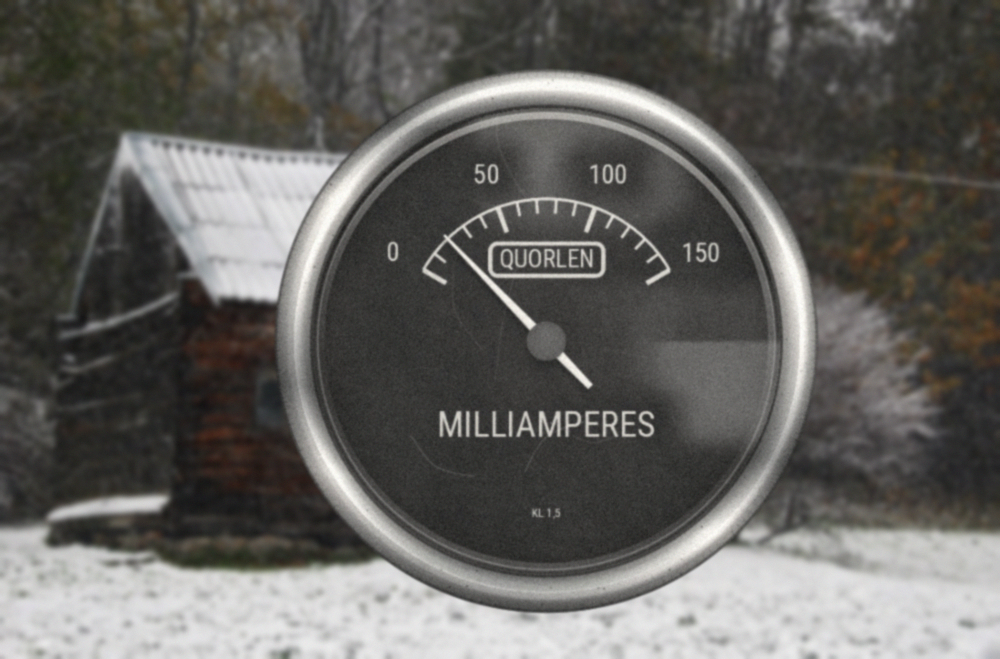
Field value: 20,mA
